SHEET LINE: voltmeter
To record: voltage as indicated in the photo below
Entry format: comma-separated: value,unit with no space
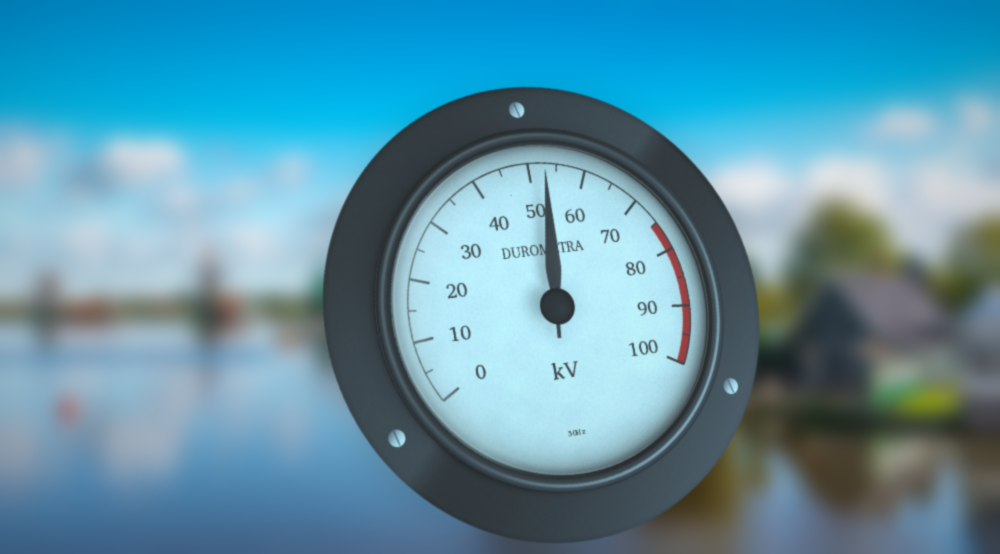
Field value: 52.5,kV
